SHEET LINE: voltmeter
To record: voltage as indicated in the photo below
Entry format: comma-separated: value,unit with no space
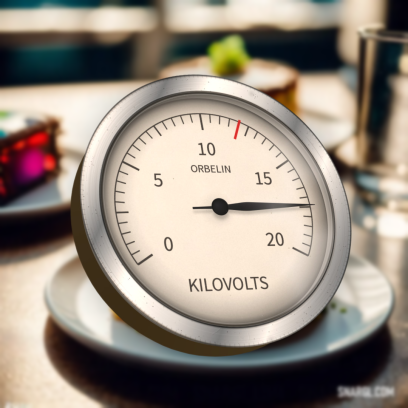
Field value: 17.5,kV
